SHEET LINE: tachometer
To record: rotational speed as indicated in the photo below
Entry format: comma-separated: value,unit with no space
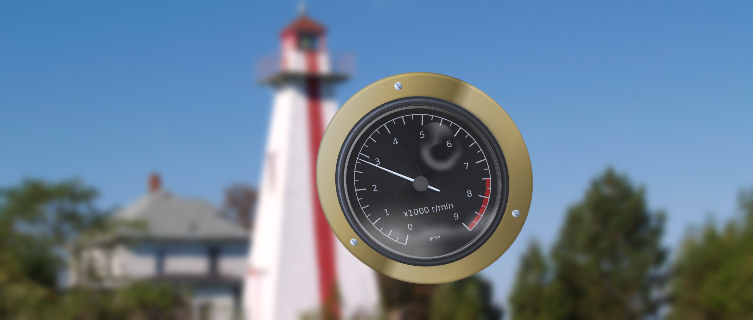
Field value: 2875,rpm
